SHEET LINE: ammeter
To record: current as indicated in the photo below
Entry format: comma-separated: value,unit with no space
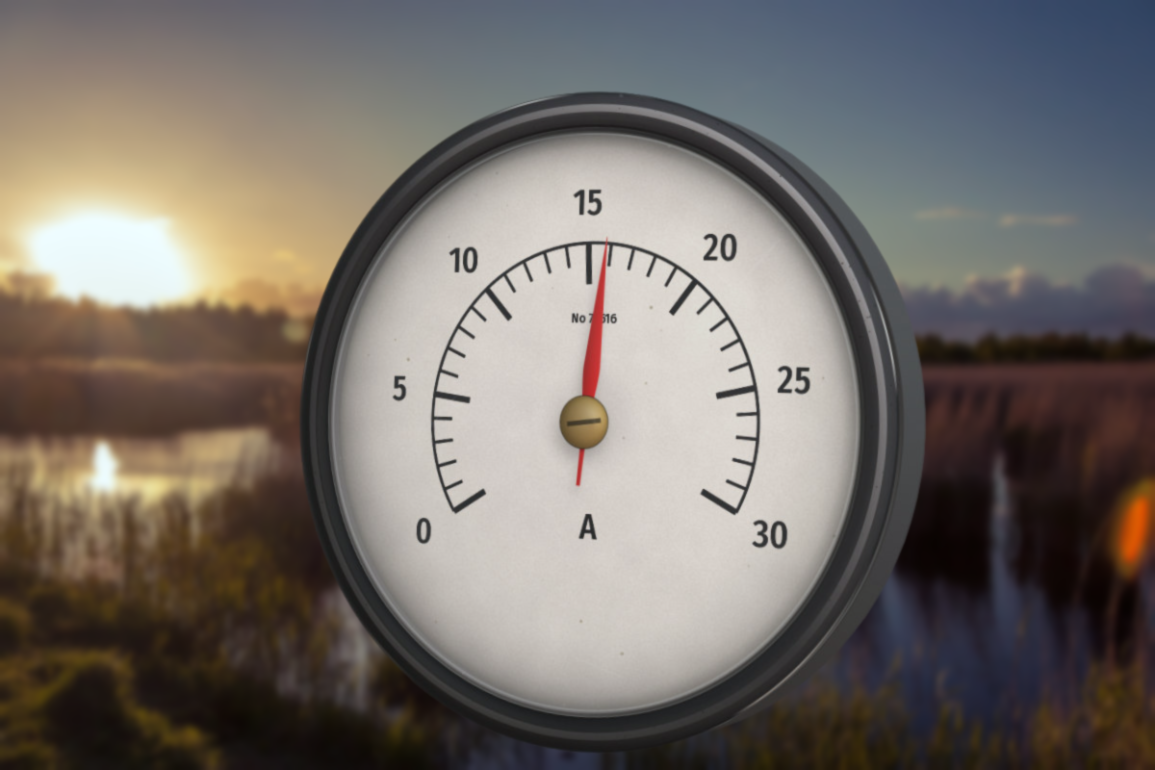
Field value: 16,A
